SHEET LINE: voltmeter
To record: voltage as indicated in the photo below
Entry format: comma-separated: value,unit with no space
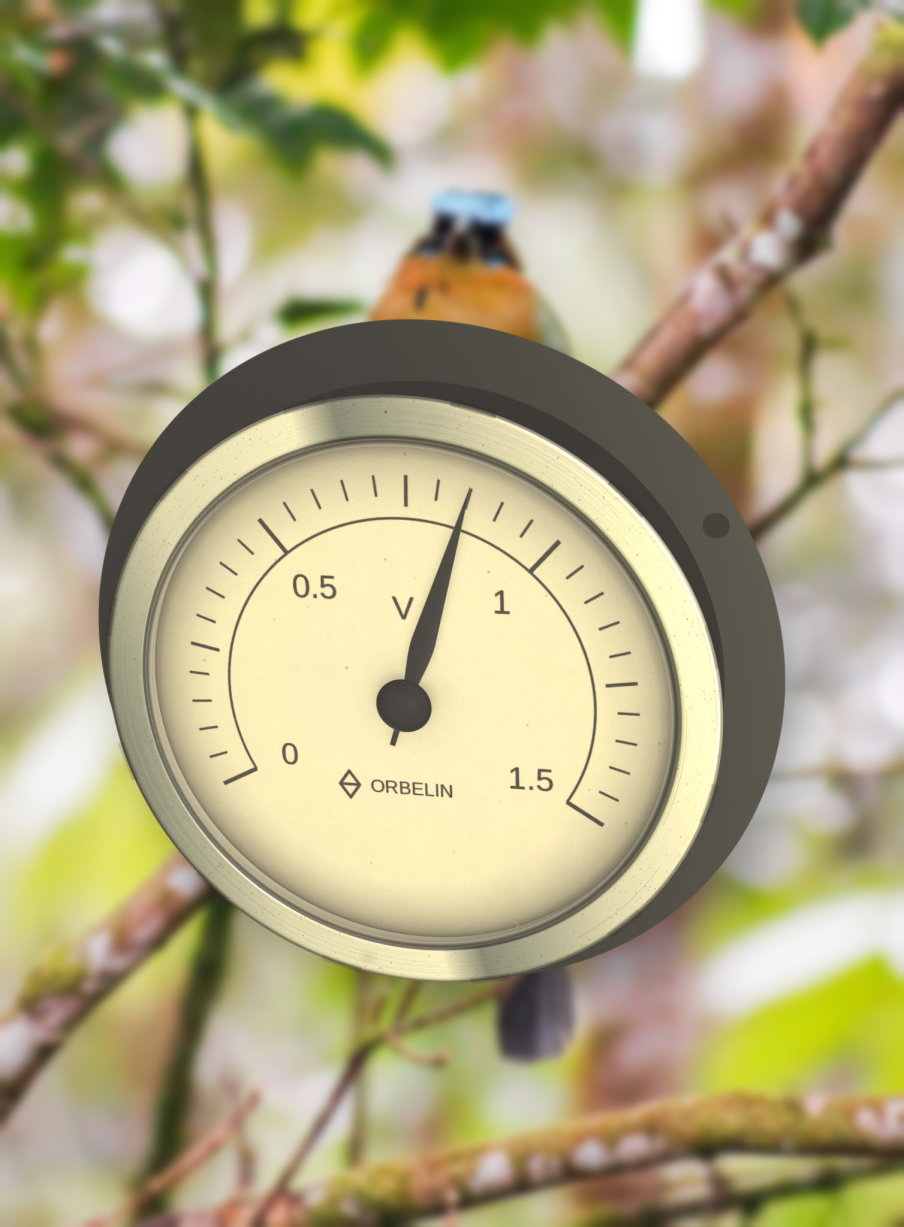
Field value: 0.85,V
